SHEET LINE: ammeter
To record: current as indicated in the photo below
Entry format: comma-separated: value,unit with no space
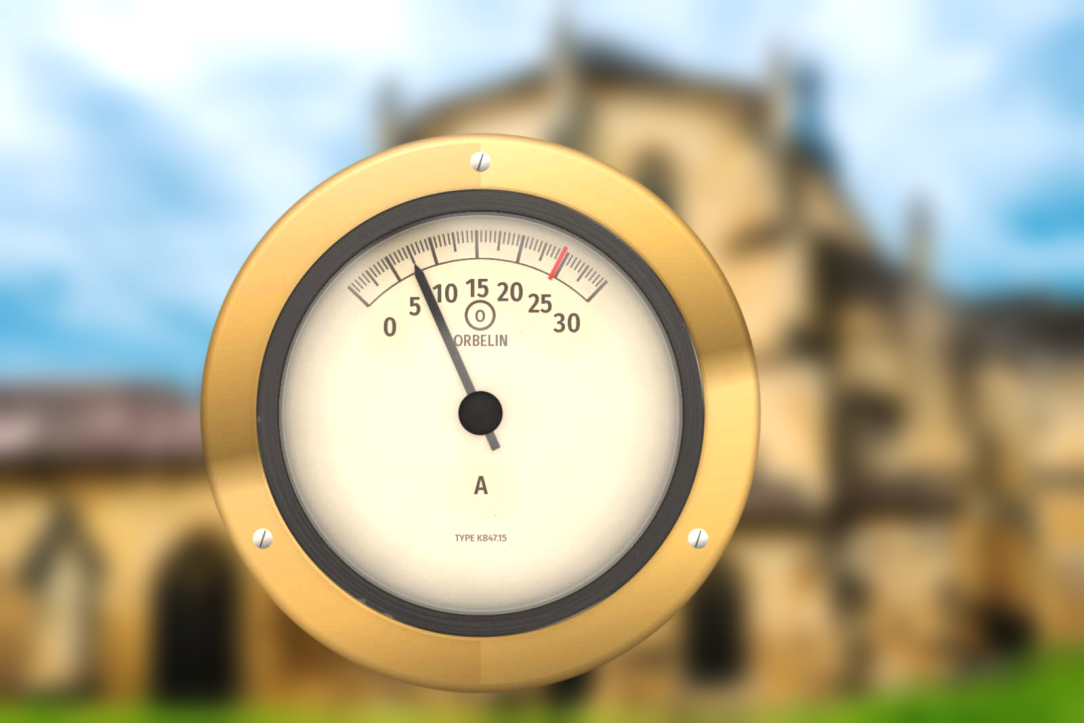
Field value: 7.5,A
